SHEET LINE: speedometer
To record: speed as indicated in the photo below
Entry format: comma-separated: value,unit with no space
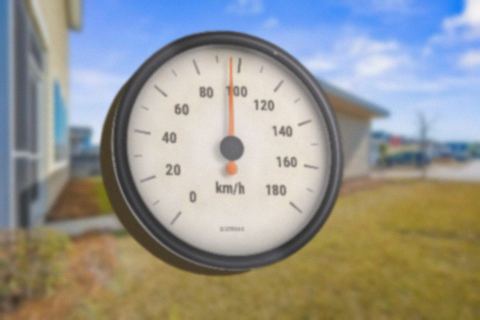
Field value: 95,km/h
